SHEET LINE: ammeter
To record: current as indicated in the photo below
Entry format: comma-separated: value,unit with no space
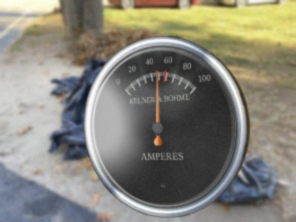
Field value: 50,A
